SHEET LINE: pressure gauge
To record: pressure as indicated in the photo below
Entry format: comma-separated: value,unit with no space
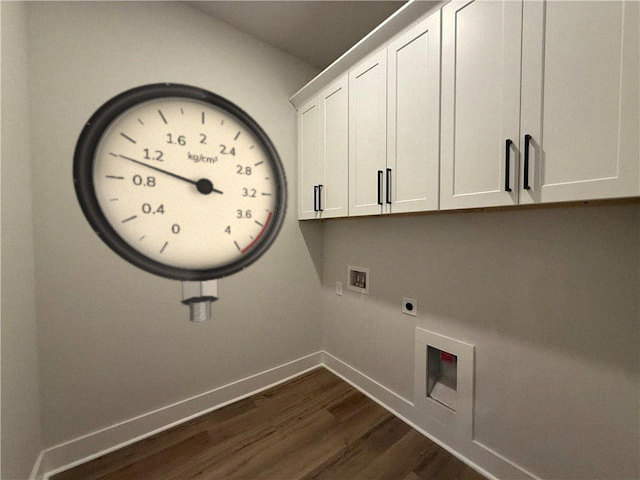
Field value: 1,kg/cm²
